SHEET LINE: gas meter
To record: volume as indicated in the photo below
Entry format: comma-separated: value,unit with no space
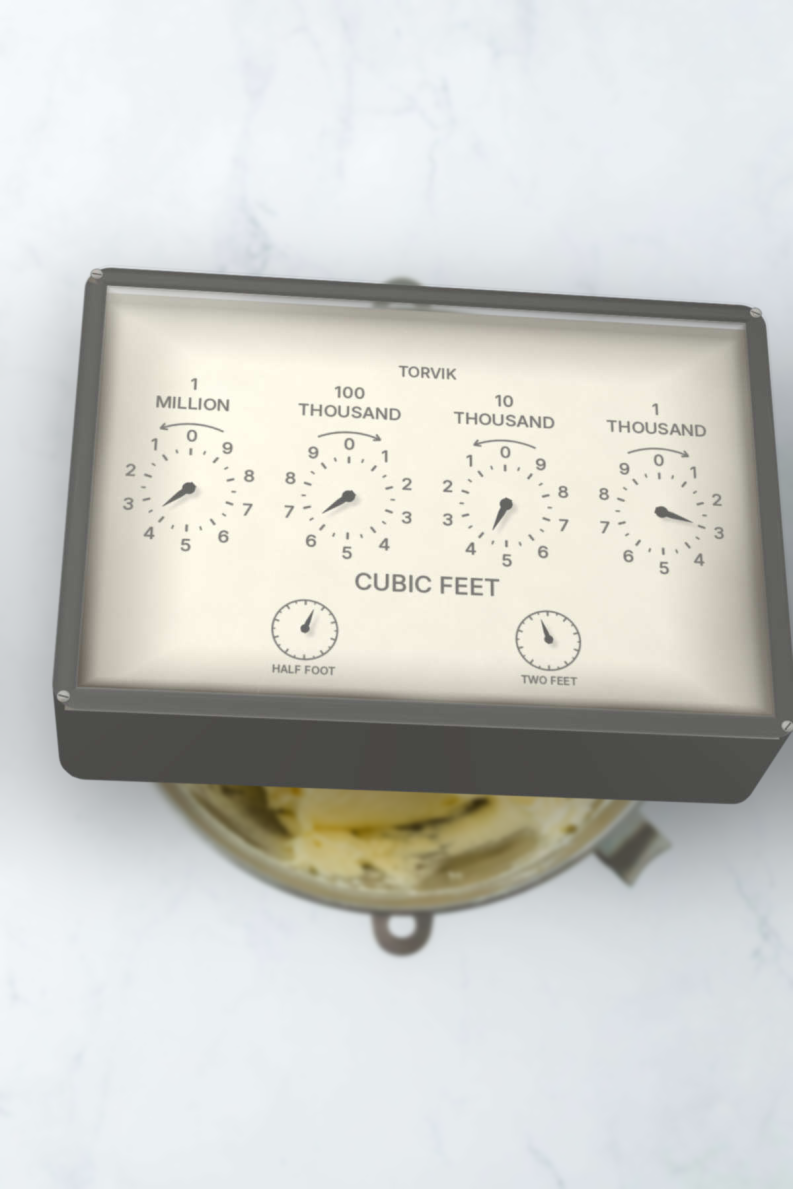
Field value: 364300,ft³
